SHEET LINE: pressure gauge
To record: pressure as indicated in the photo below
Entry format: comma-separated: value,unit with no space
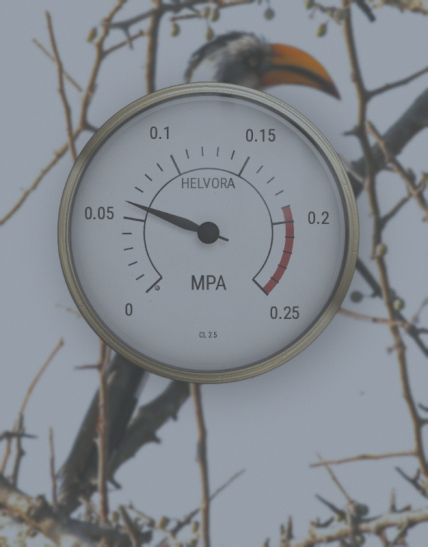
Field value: 0.06,MPa
